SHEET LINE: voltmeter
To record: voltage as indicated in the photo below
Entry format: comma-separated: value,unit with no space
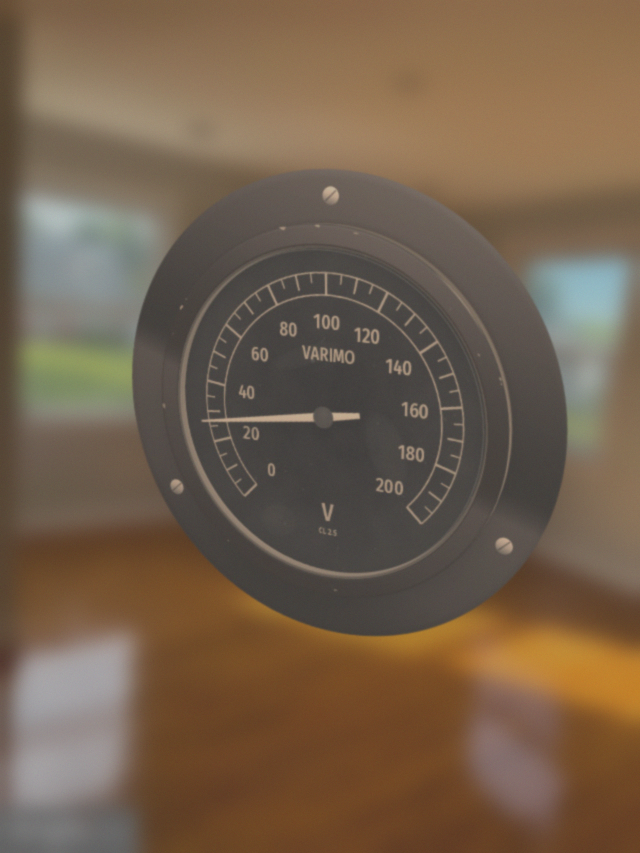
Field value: 27.5,V
